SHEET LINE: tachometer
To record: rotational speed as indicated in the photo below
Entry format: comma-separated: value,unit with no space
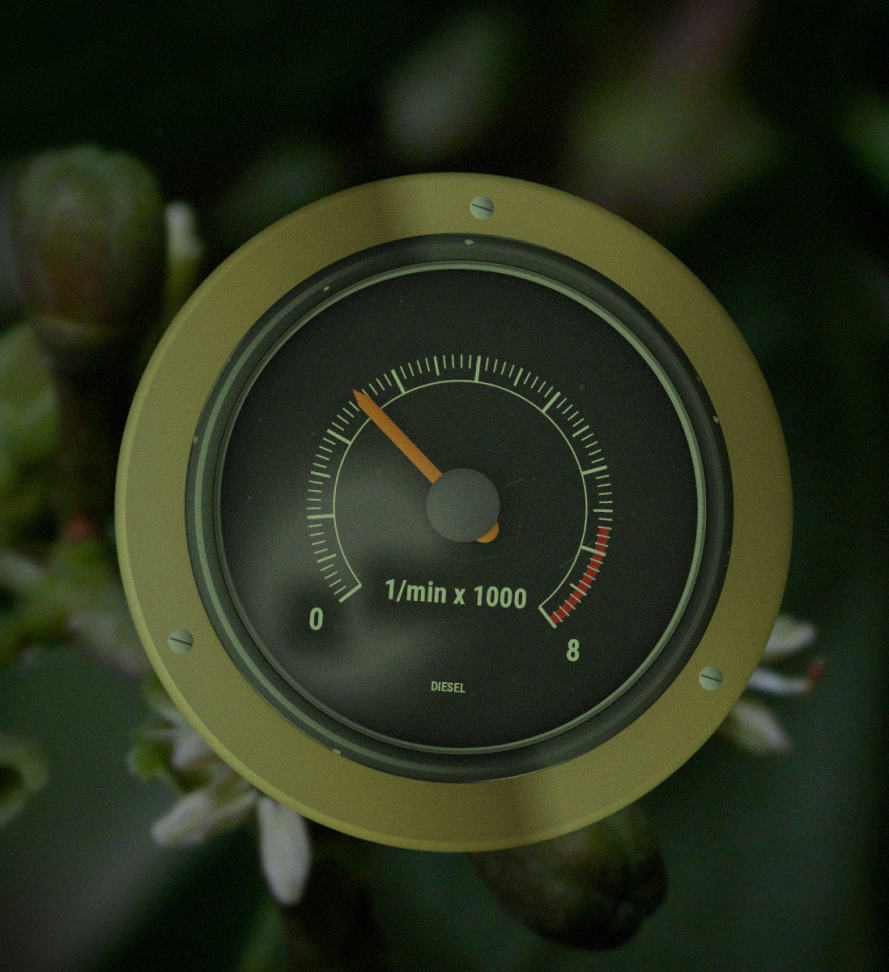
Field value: 2500,rpm
